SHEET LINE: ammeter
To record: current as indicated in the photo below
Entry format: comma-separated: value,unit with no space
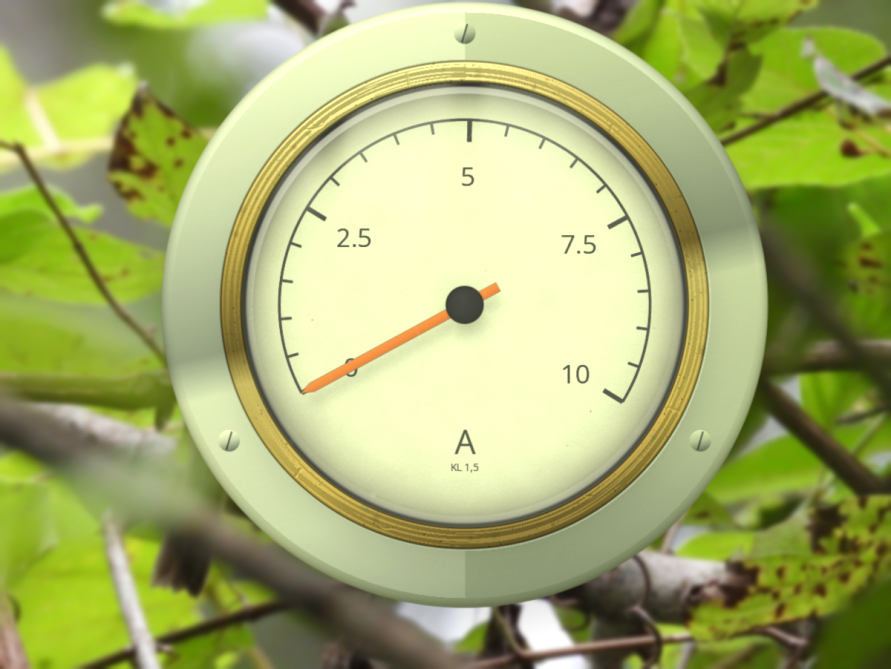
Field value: 0,A
